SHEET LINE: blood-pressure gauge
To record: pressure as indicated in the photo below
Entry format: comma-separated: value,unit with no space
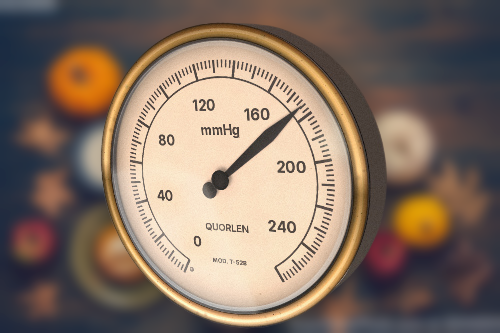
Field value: 176,mmHg
